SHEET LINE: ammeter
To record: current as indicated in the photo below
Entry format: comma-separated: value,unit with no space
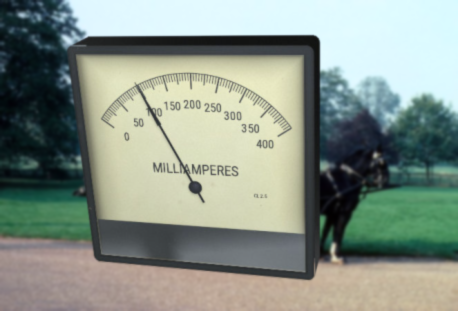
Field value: 100,mA
